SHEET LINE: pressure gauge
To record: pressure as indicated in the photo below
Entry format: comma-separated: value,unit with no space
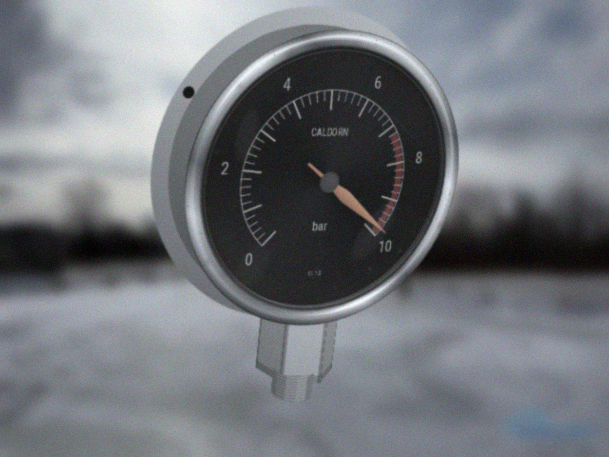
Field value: 9.8,bar
